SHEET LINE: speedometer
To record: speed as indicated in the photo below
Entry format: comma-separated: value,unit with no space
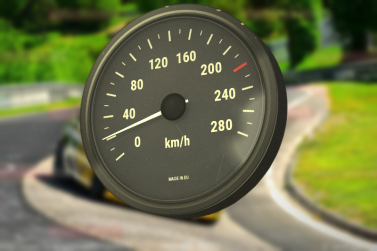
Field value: 20,km/h
